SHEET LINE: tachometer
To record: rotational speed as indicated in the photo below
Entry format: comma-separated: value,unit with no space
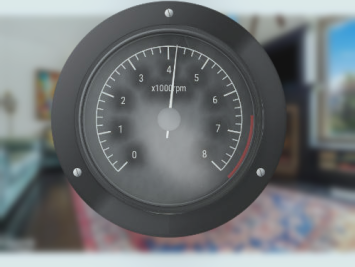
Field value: 4200,rpm
